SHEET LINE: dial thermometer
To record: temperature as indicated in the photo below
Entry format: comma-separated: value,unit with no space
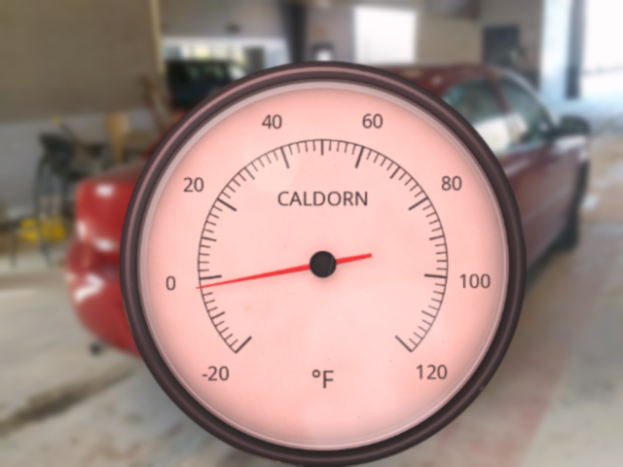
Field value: -2,°F
